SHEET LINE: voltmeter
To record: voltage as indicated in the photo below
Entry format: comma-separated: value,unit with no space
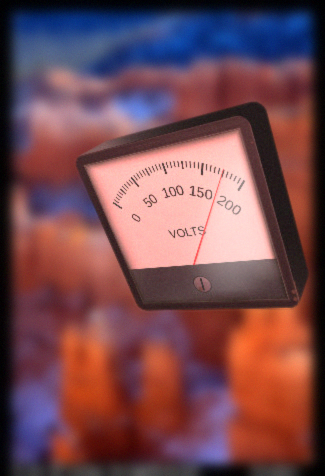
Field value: 175,V
